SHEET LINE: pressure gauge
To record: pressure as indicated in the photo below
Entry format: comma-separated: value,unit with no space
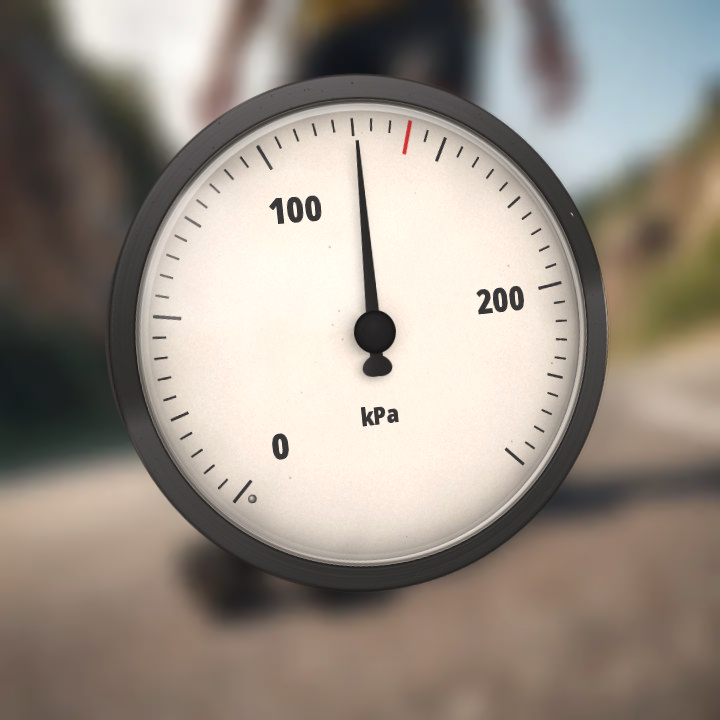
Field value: 125,kPa
